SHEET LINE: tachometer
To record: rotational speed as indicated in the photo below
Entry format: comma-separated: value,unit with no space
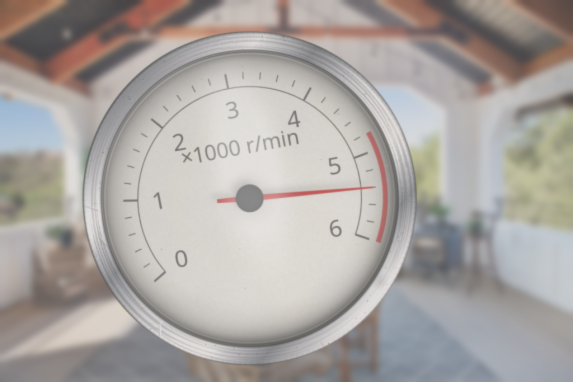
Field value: 5400,rpm
